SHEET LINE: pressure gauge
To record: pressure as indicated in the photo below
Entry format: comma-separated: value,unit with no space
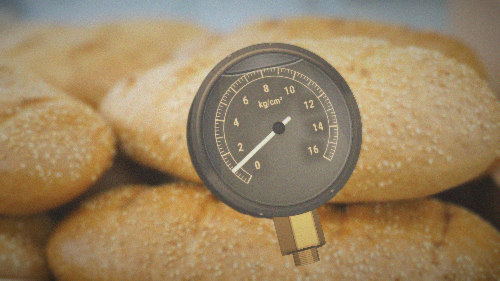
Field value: 1,kg/cm²
